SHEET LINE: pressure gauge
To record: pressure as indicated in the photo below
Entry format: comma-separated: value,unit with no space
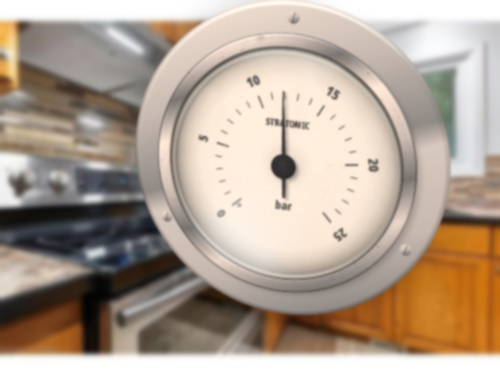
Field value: 12,bar
